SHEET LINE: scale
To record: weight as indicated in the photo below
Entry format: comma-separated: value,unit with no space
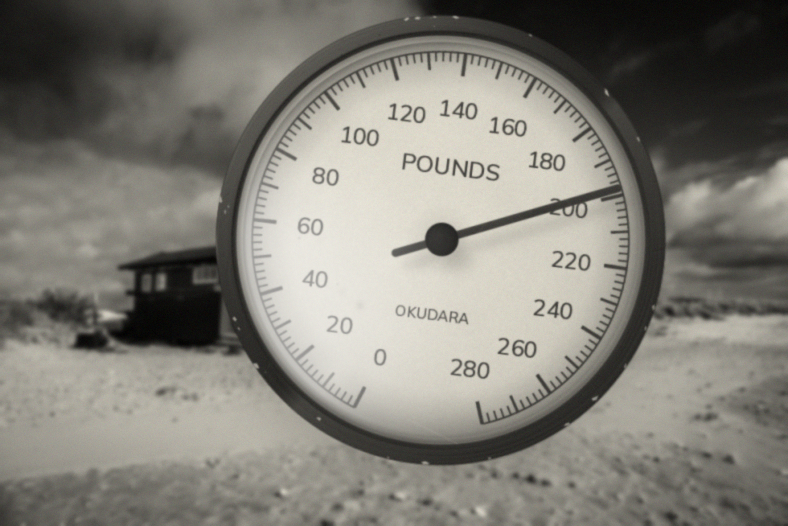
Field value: 198,lb
